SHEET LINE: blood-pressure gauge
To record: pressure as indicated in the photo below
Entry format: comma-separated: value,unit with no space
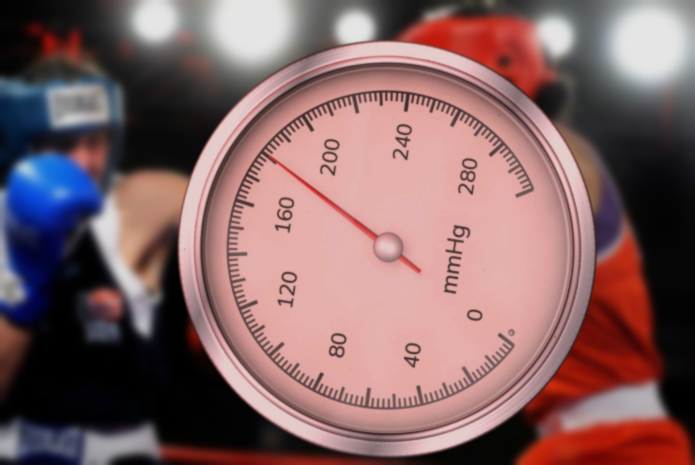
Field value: 180,mmHg
